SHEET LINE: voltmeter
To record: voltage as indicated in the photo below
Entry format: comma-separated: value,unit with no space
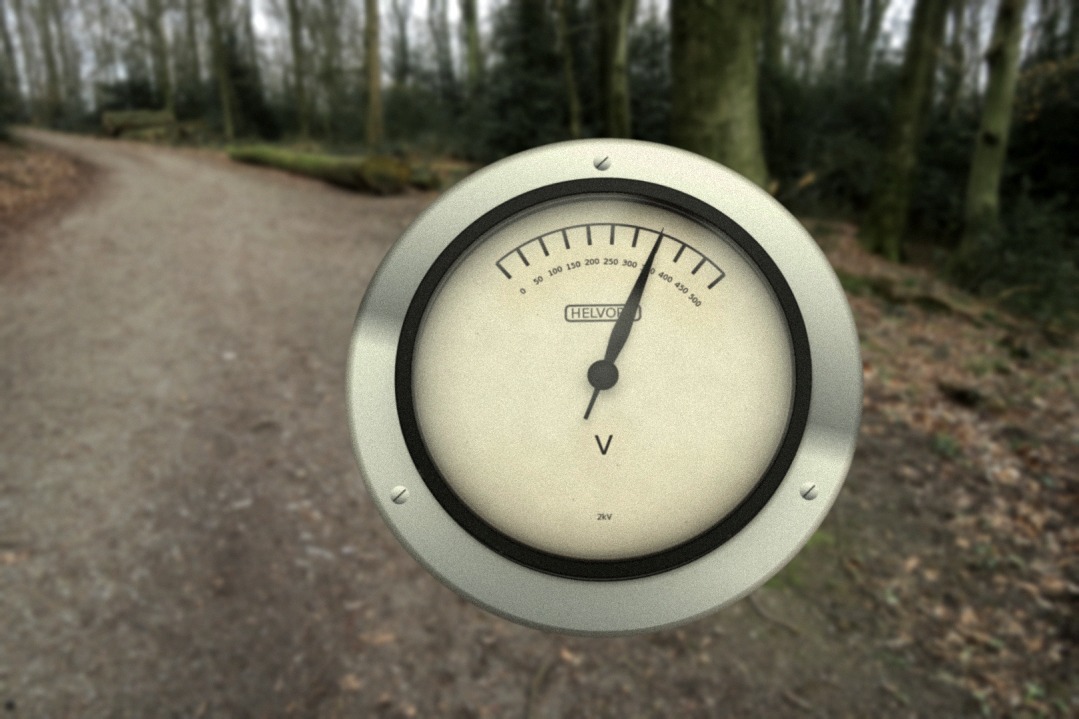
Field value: 350,V
